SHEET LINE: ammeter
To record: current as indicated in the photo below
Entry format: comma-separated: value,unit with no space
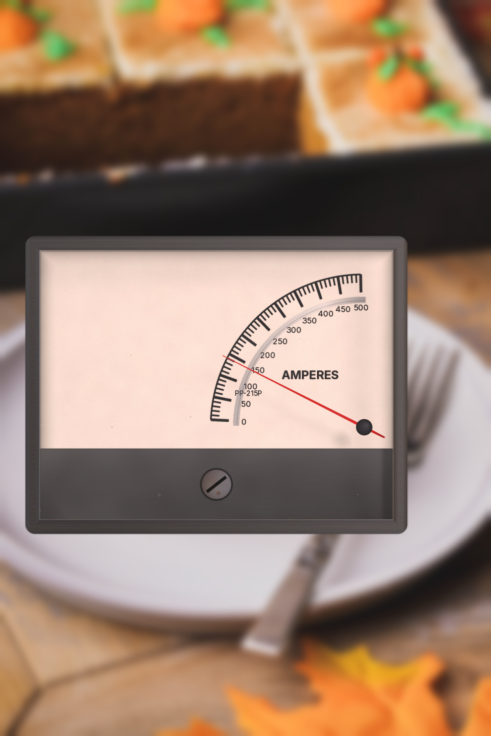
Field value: 140,A
